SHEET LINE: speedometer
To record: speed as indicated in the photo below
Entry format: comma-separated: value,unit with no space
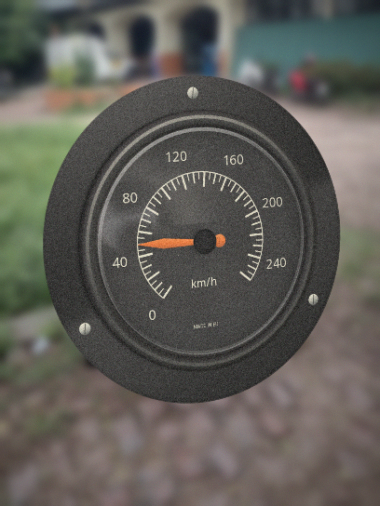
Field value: 50,km/h
